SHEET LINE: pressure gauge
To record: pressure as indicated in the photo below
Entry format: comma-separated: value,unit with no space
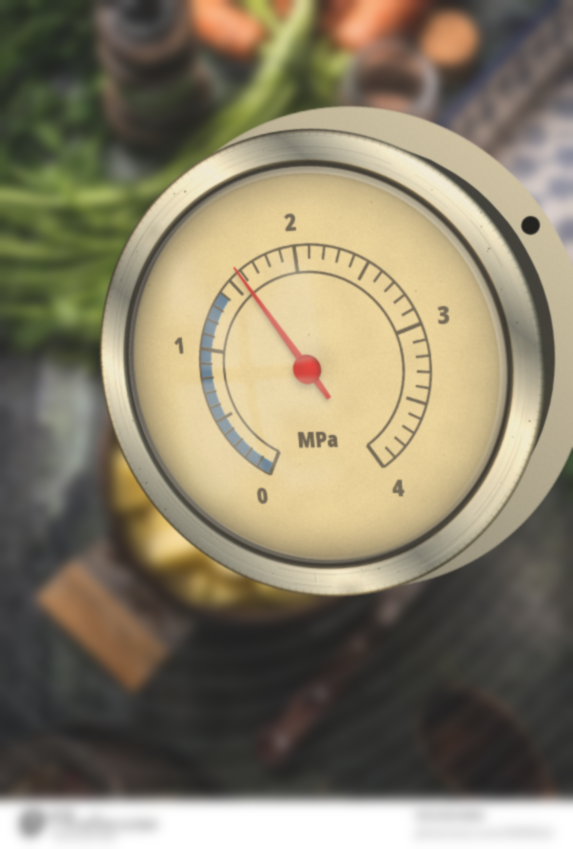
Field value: 1.6,MPa
